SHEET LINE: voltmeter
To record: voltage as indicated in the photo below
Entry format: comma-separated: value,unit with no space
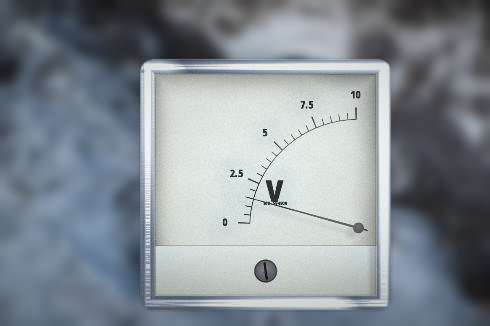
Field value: 1.5,V
